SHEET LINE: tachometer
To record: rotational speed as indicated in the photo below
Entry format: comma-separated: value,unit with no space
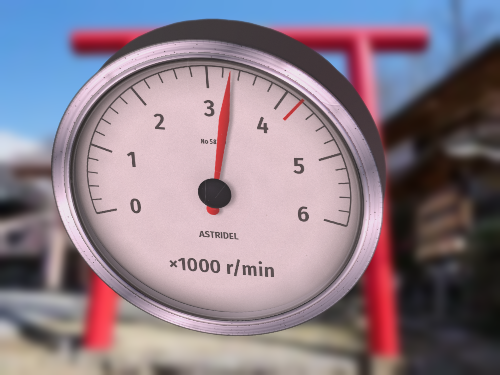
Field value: 3300,rpm
